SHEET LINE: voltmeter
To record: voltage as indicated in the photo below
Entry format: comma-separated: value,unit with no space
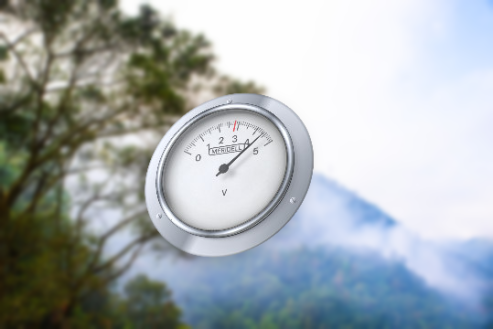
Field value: 4.5,V
